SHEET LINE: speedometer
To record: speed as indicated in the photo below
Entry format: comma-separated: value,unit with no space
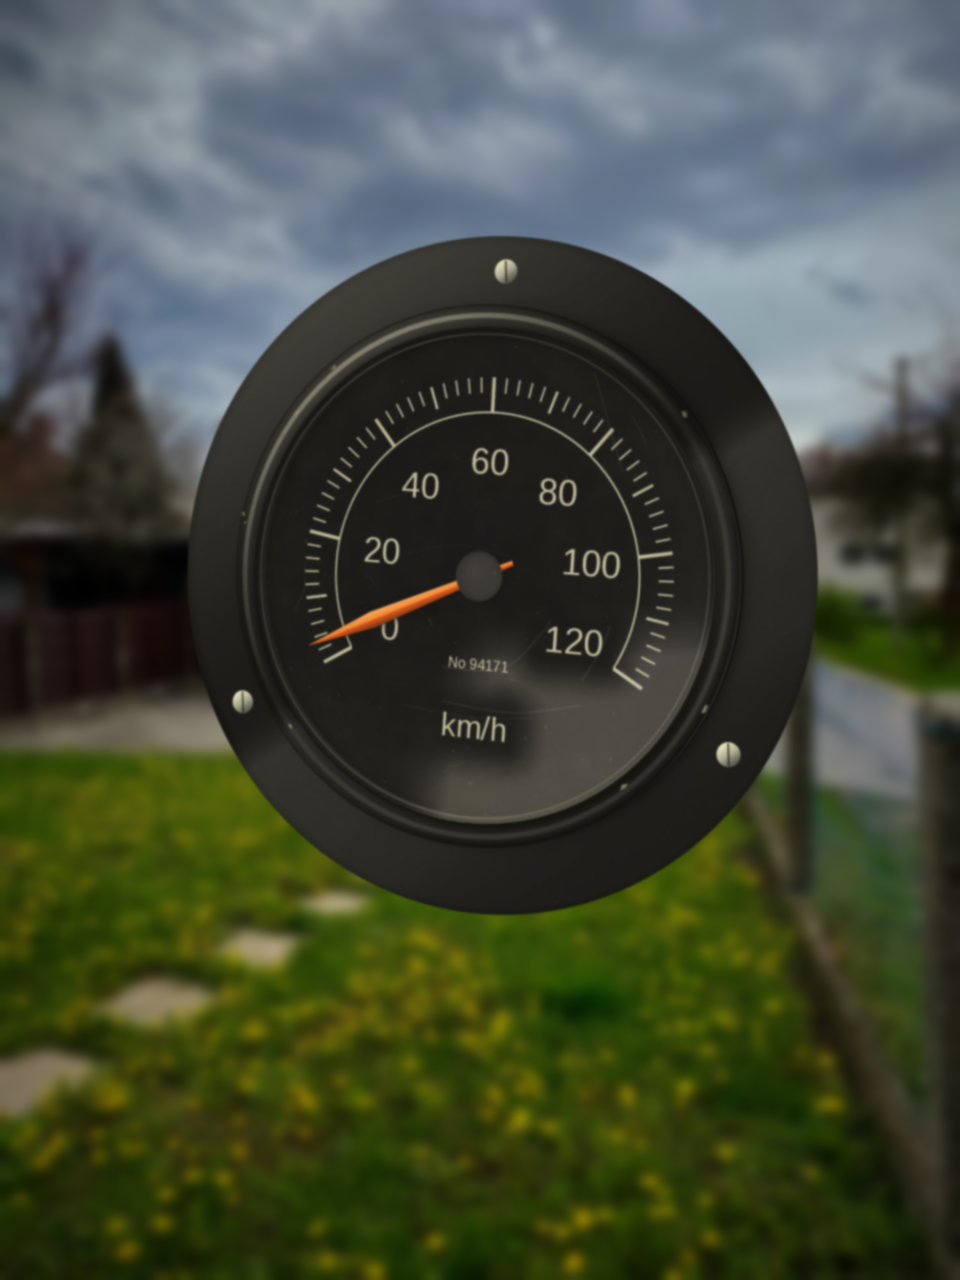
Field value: 3,km/h
